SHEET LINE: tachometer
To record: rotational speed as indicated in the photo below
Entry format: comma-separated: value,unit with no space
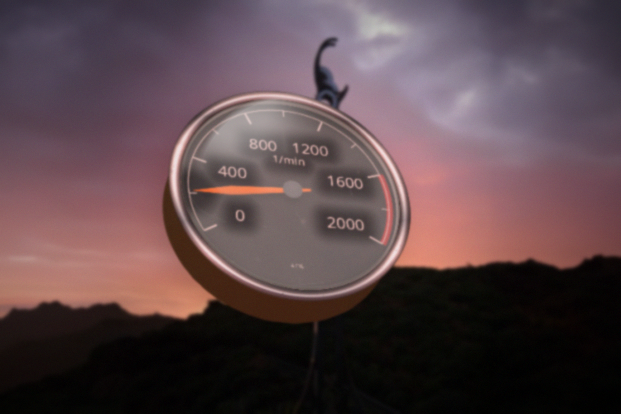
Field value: 200,rpm
